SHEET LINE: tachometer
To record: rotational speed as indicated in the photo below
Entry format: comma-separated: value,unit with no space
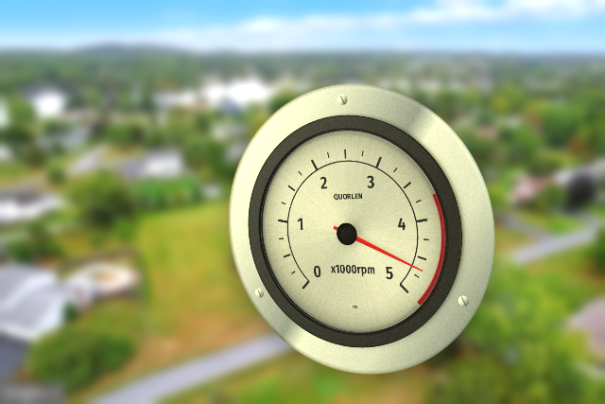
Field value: 4625,rpm
